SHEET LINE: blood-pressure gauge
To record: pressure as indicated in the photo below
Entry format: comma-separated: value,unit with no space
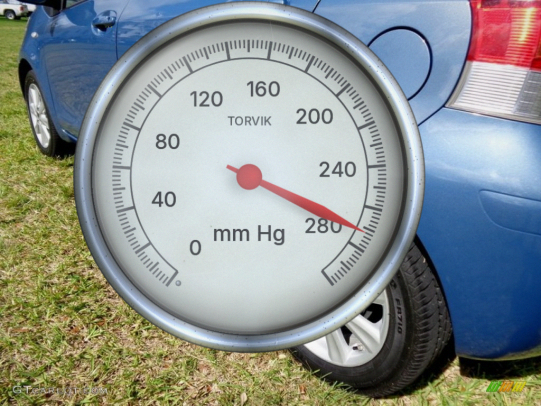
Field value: 272,mmHg
